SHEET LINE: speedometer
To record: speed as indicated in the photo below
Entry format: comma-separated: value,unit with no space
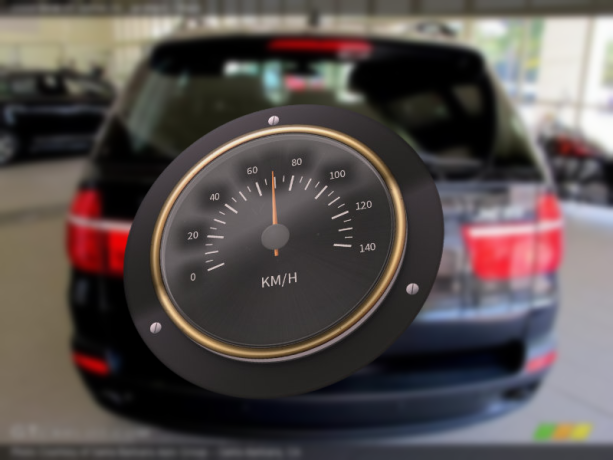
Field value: 70,km/h
